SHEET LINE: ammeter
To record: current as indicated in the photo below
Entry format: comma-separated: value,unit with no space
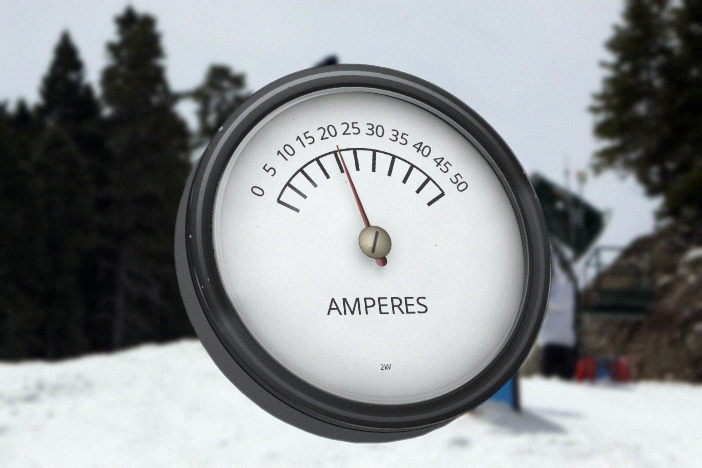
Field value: 20,A
